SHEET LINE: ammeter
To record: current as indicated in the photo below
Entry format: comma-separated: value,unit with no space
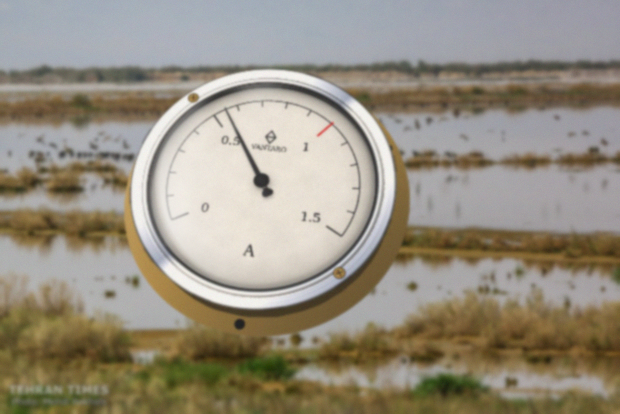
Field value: 0.55,A
